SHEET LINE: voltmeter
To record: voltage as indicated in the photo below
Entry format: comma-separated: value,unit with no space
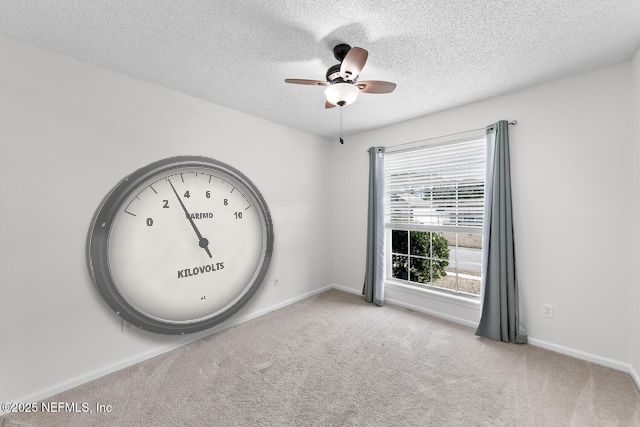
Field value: 3,kV
